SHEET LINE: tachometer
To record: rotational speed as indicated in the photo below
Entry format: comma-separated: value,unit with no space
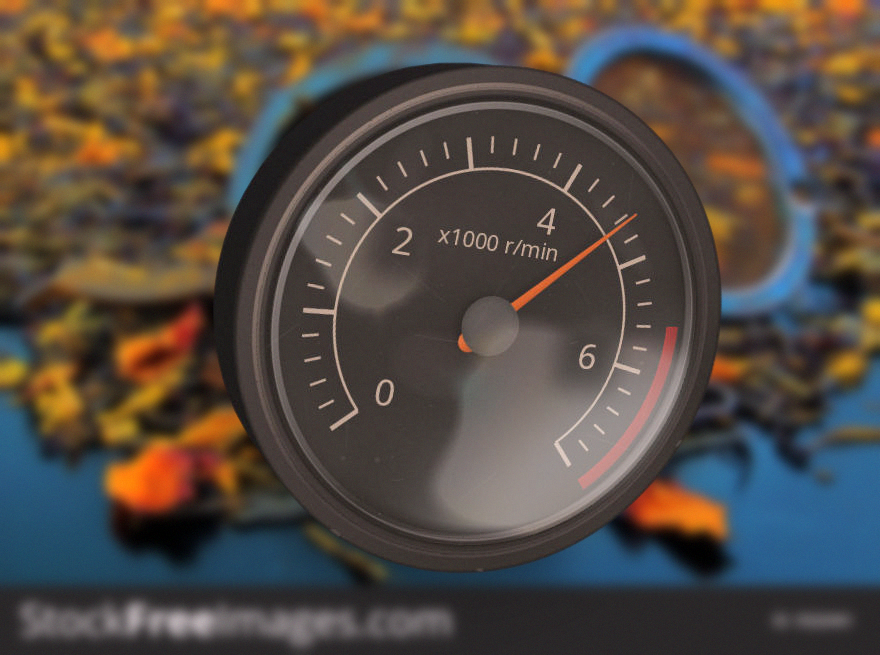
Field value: 4600,rpm
